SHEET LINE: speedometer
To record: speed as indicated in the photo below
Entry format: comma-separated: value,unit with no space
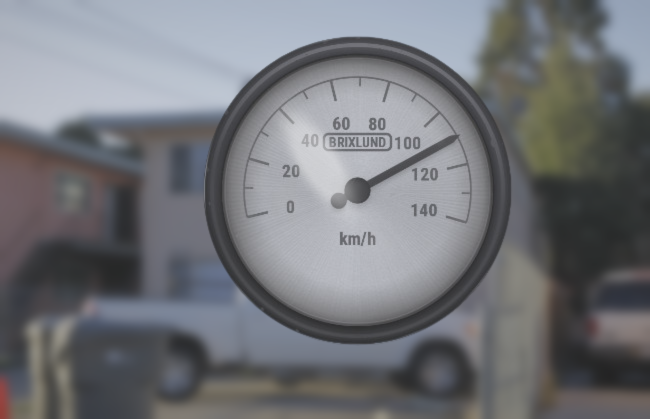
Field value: 110,km/h
